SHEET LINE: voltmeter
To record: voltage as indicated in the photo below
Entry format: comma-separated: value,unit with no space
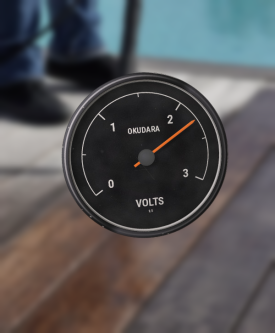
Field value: 2.25,V
